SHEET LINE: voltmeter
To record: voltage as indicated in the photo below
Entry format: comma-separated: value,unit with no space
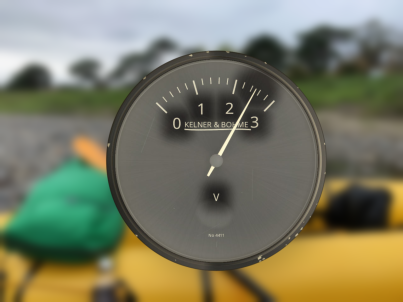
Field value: 2.5,V
